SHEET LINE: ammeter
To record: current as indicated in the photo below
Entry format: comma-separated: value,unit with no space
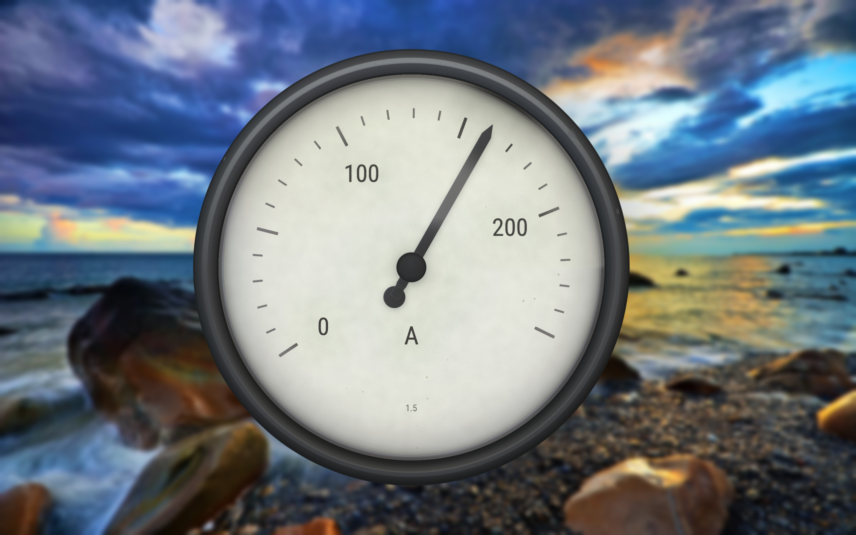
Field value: 160,A
